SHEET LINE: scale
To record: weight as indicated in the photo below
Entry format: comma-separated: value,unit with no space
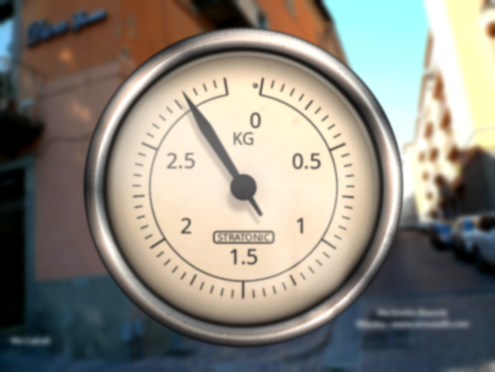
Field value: 2.8,kg
